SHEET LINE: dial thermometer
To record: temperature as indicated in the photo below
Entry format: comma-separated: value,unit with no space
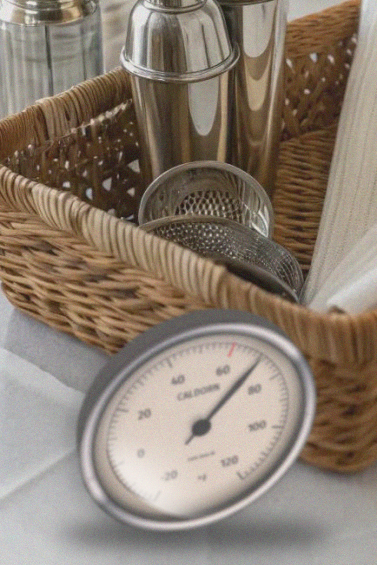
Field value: 70,°F
